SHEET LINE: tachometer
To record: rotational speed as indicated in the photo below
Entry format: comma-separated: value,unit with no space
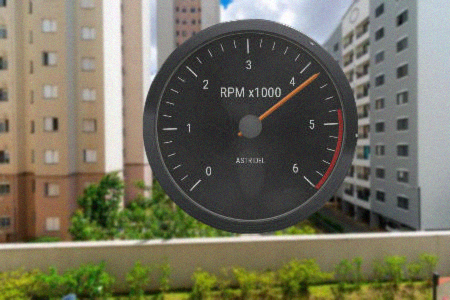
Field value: 4200,rpm
